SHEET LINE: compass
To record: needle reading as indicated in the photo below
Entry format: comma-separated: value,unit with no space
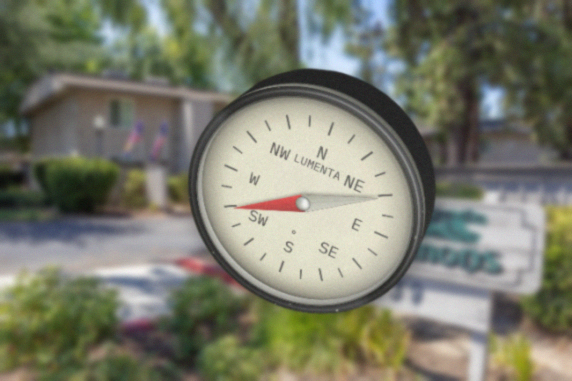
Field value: 240,°
